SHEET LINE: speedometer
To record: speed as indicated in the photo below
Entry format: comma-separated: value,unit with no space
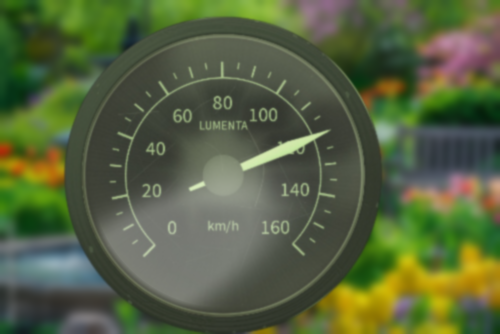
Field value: 120,km/h
